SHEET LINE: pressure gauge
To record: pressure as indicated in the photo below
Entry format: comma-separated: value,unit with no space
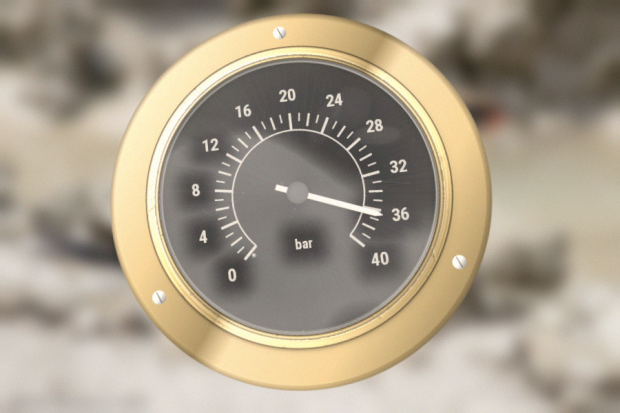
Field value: 36.5,bar
